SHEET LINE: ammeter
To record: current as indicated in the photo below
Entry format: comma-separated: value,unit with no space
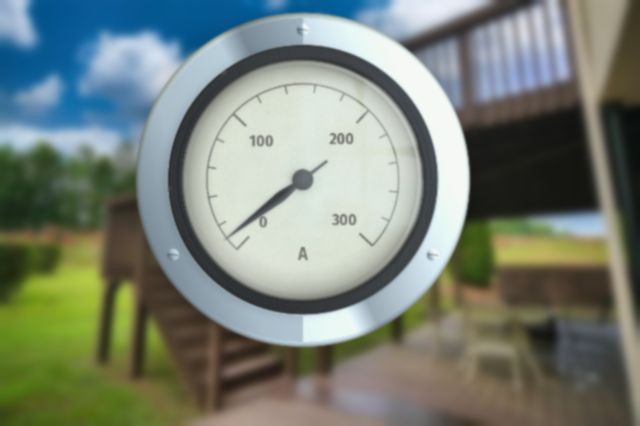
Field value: 10,A
